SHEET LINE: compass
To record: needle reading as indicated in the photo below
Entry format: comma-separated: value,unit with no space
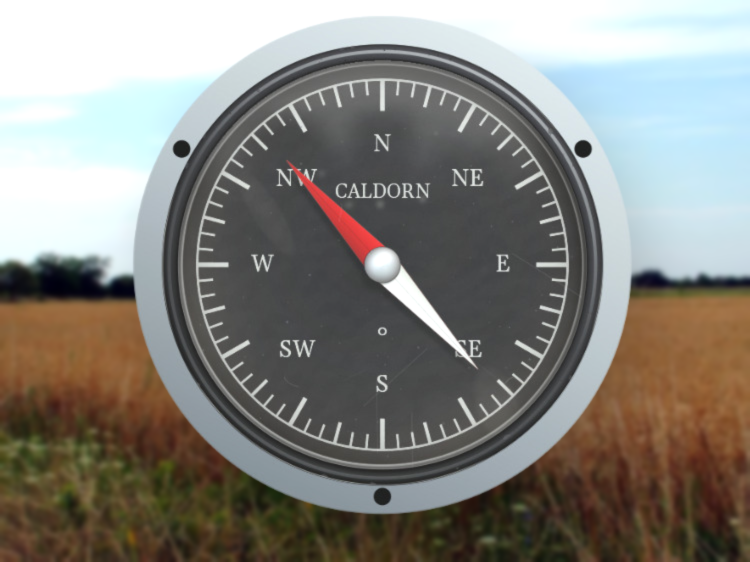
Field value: 317.5,°
